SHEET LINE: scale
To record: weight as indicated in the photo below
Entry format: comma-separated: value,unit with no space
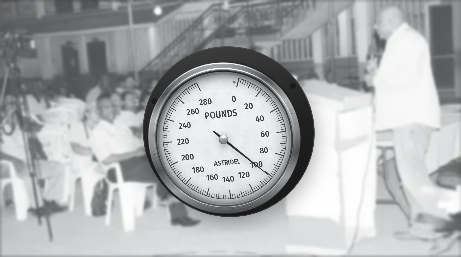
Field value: 100,lb
